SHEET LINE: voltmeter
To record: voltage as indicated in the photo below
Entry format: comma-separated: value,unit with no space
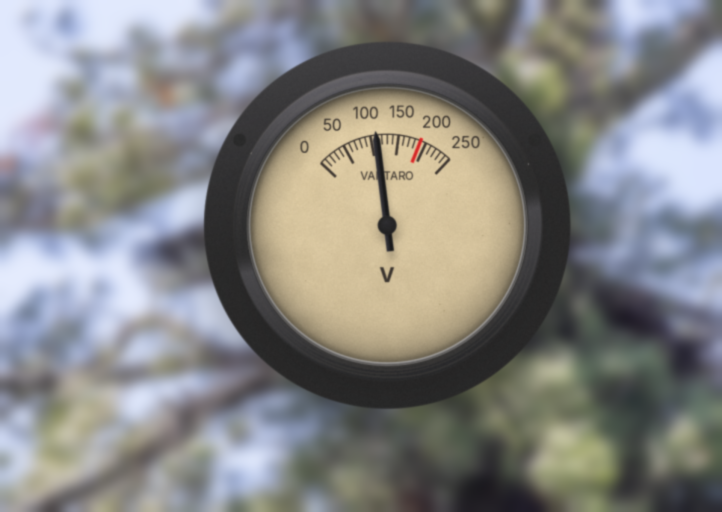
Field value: 110,V
